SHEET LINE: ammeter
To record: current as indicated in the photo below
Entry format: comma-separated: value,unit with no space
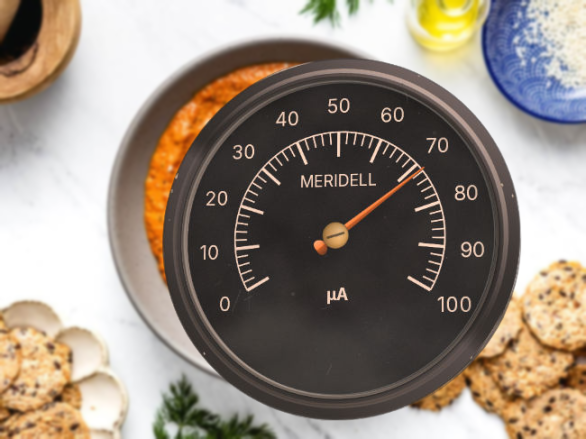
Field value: 72,µA
